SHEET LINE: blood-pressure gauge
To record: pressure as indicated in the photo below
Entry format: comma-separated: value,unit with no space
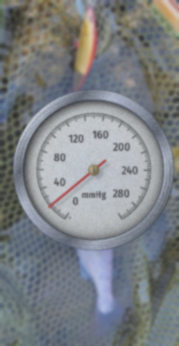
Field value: 20,mmHg
